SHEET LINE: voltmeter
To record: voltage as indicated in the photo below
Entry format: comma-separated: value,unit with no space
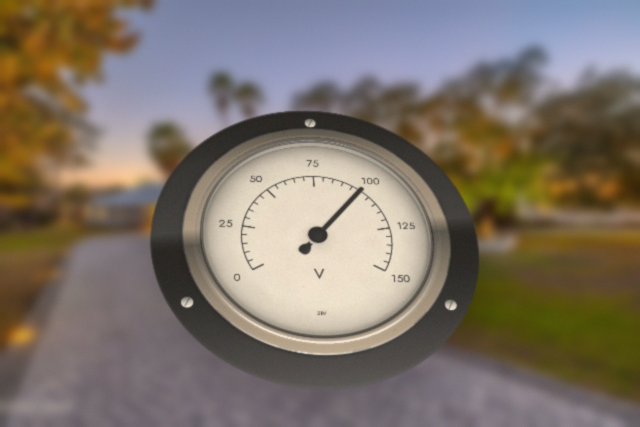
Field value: 100,V
